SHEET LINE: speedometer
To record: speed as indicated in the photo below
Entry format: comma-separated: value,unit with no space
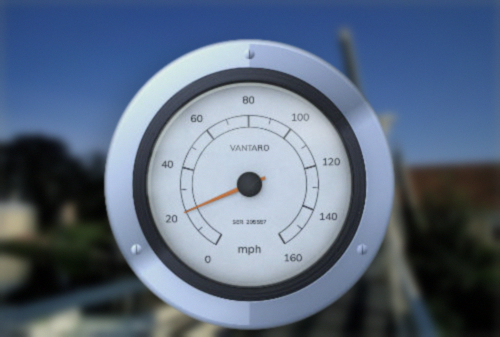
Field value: 20,mph
